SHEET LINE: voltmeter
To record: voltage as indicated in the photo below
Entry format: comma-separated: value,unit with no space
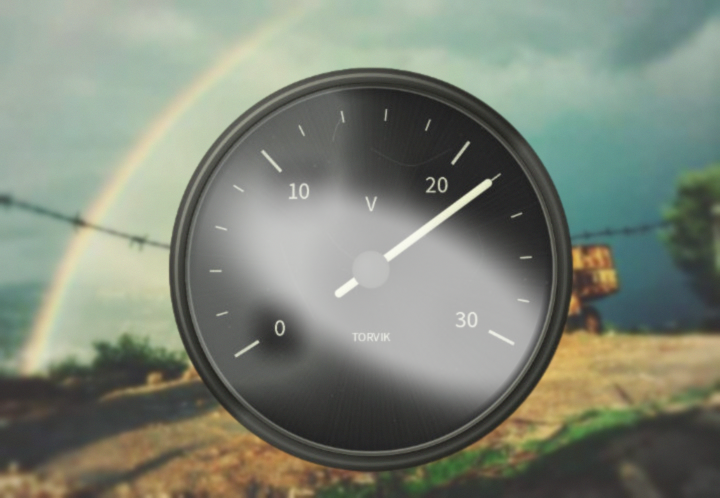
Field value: 22,V
